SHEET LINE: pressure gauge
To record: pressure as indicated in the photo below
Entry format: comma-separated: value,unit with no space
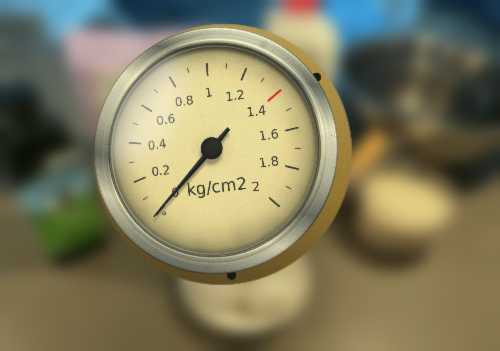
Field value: 0,kg/cm²
